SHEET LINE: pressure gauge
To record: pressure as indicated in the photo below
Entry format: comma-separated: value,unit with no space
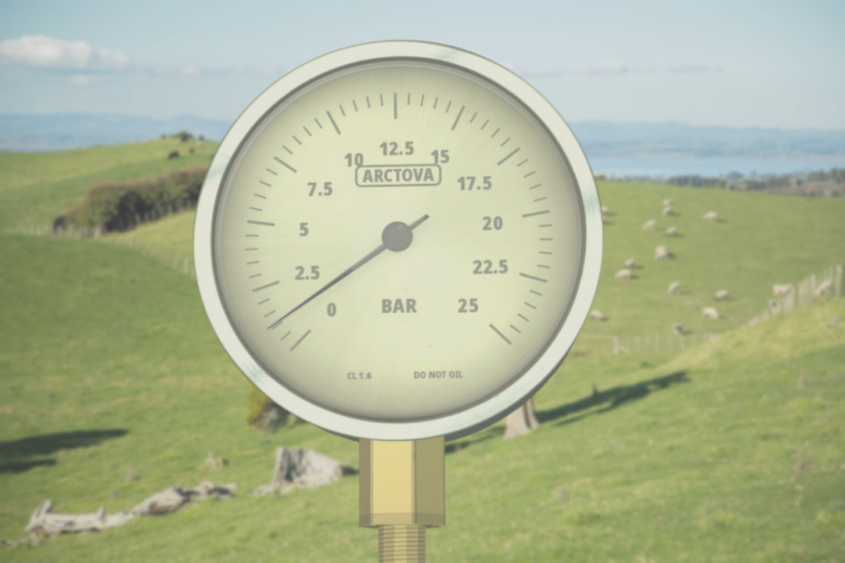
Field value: 1,bar
